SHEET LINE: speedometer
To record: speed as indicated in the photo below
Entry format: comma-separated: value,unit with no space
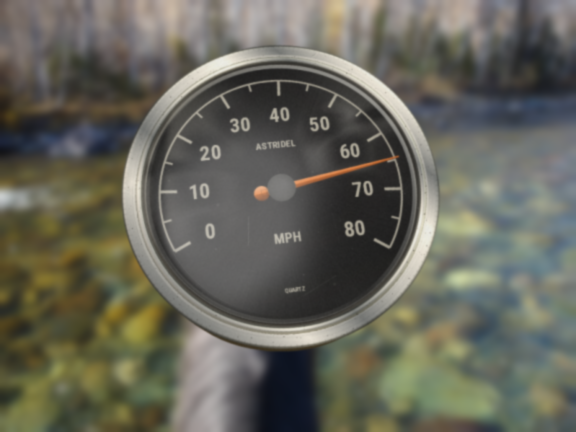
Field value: 65,mph
